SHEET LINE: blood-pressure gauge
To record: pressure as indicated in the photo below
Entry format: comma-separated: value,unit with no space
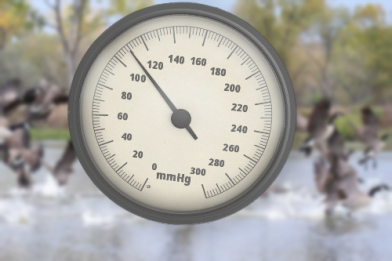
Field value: 110,mmHg
